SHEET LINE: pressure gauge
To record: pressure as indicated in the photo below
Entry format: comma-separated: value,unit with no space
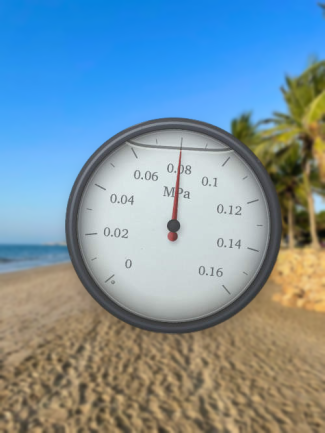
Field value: 0.08,MPa
